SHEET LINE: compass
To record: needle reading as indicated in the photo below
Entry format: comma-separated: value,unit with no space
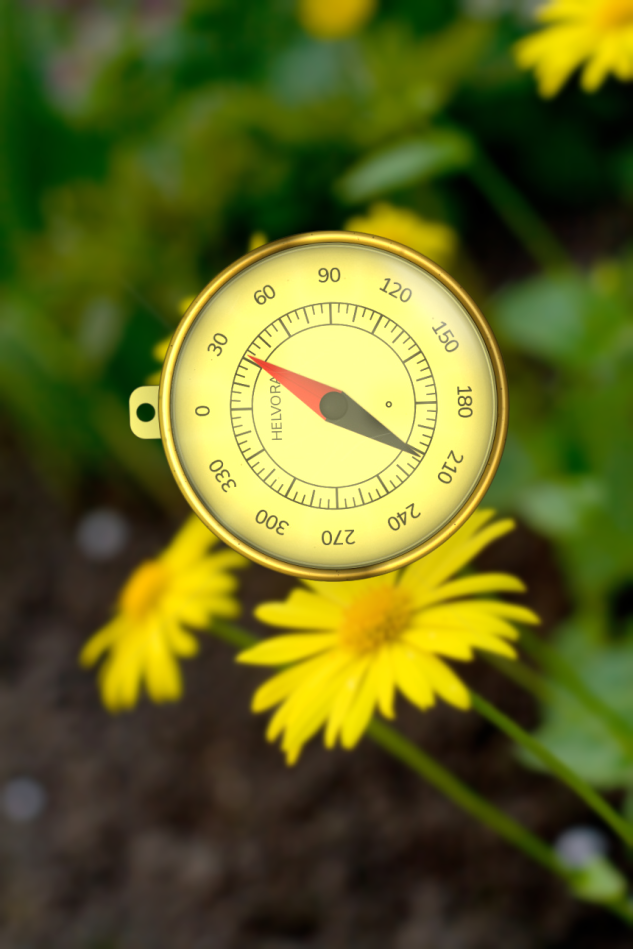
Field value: 32.5,°
